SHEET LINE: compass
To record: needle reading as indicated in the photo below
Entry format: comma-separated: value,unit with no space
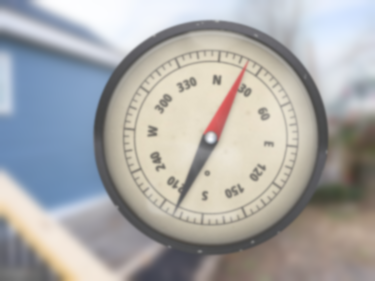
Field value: 20,°
